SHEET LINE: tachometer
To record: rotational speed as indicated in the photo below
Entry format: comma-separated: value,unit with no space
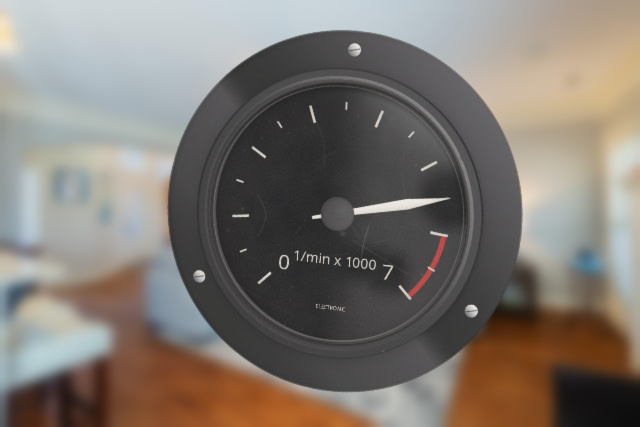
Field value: 5500,rpm
